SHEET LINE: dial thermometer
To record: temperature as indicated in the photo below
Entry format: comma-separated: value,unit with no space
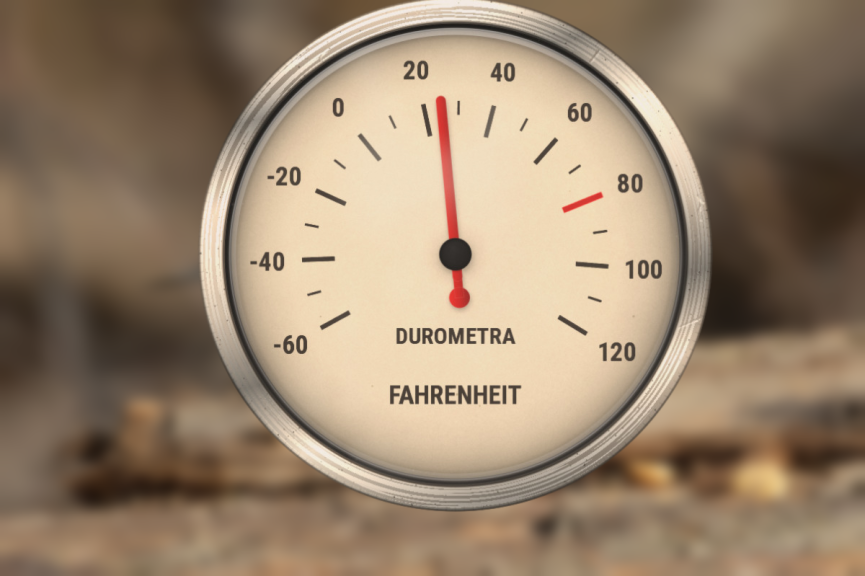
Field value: 25,°F
